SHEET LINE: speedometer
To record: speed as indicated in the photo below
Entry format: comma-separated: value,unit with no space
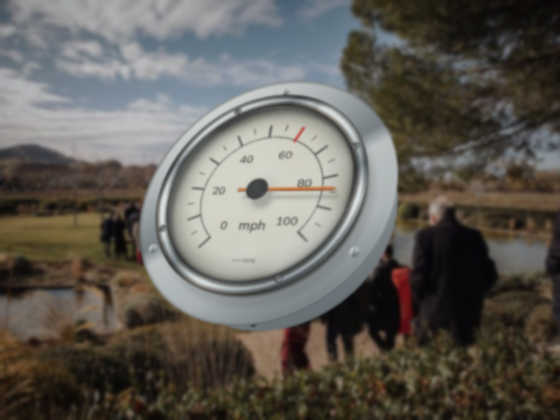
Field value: 85,mph
